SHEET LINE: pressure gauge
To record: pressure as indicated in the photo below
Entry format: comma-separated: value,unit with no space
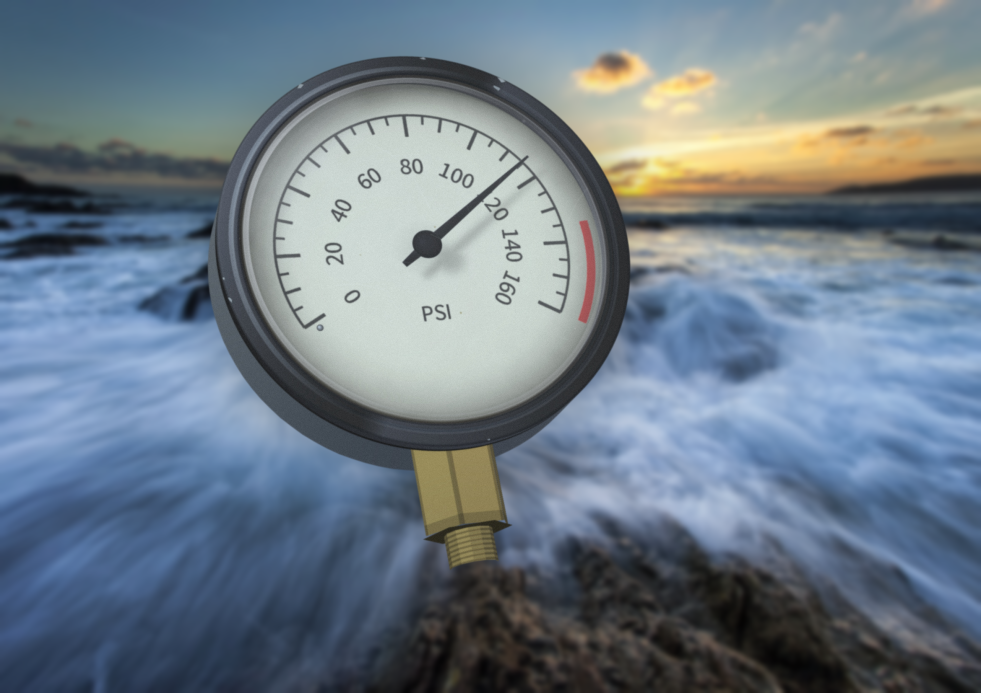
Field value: 115,psi
